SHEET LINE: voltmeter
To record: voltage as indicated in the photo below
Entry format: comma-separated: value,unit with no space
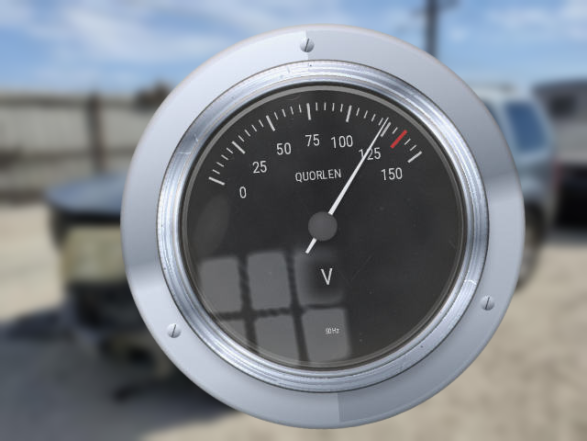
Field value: 122.5,V
